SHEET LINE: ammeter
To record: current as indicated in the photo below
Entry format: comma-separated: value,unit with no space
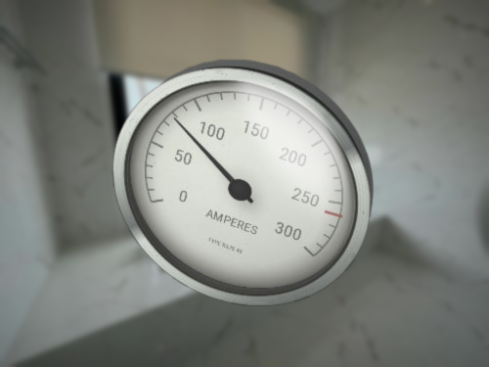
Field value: 80,A
